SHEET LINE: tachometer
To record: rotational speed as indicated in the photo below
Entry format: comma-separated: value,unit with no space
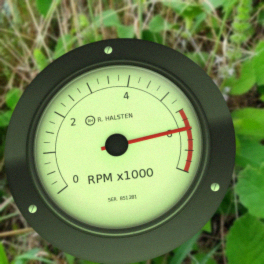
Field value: 6000,rpm
